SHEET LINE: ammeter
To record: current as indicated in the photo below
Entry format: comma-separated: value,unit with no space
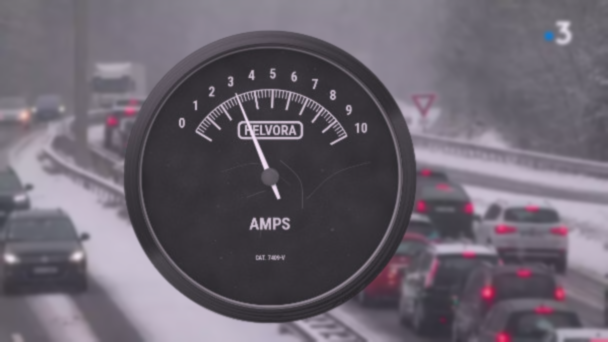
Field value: 3,A
